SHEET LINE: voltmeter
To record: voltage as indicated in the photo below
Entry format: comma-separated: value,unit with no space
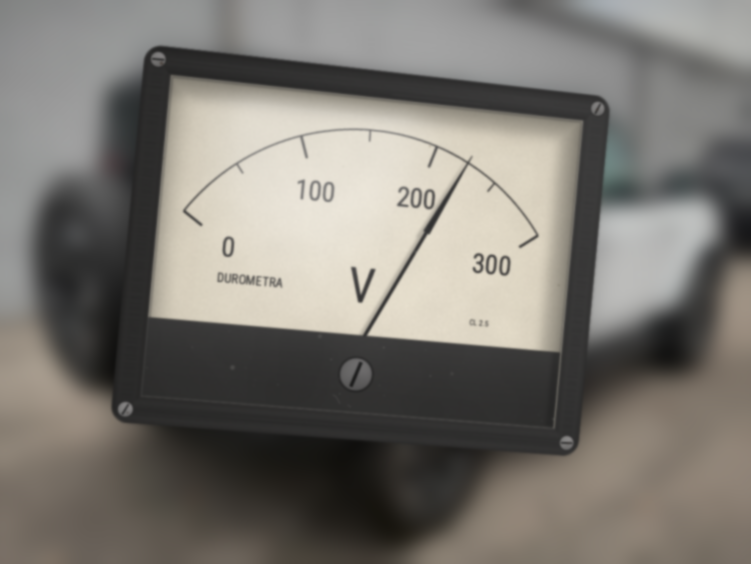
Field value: 225,V
